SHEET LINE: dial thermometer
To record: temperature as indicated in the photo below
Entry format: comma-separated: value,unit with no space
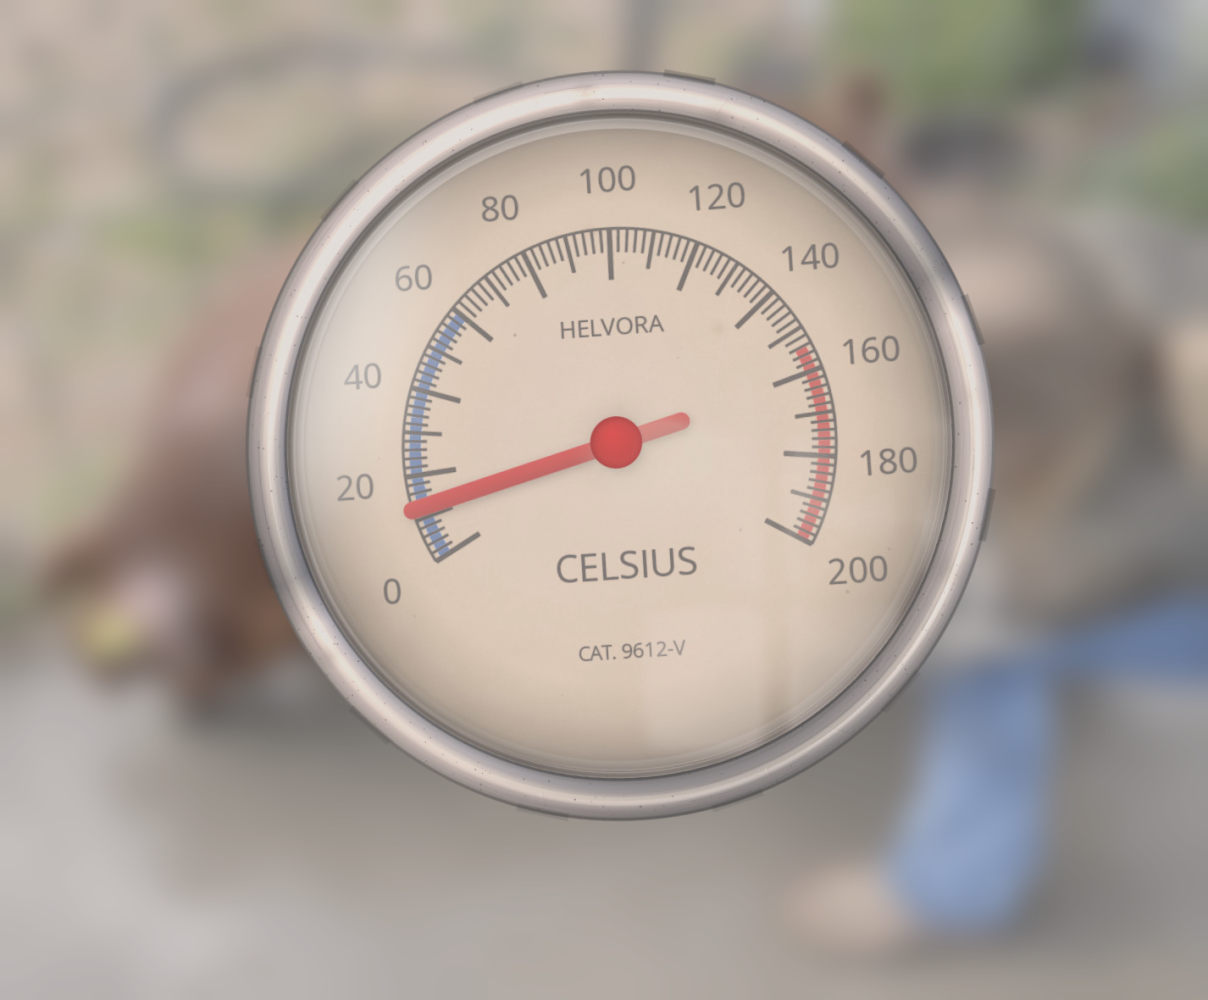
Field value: 12,°C
